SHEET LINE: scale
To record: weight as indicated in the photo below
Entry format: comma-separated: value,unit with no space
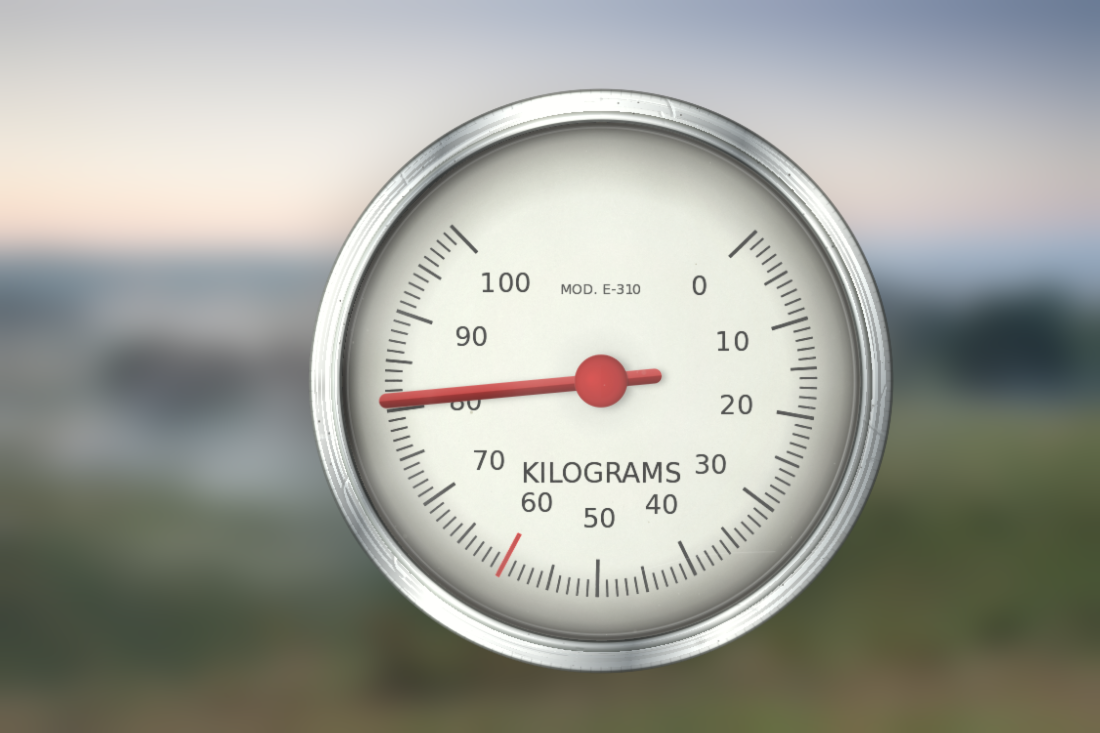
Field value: 81,kg
